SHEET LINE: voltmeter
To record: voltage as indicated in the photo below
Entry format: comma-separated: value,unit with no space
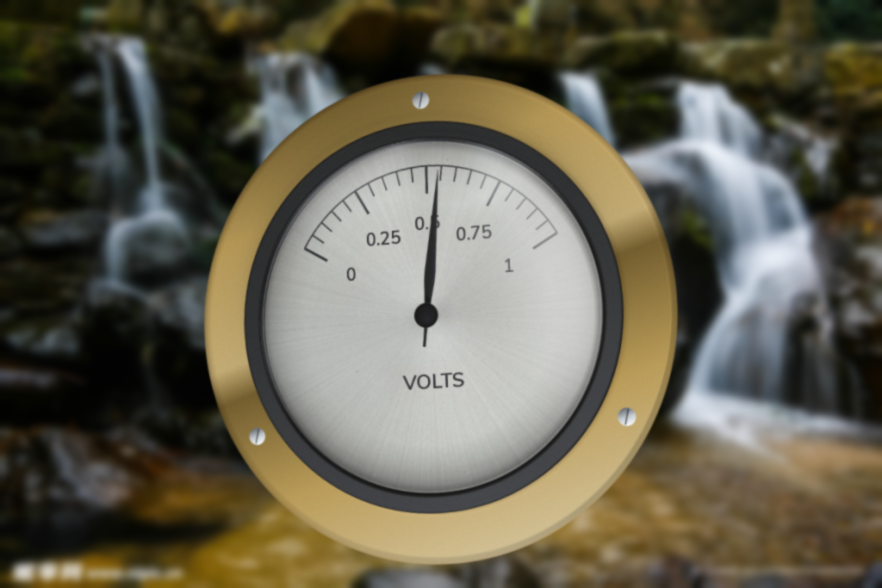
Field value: 0.55,V
